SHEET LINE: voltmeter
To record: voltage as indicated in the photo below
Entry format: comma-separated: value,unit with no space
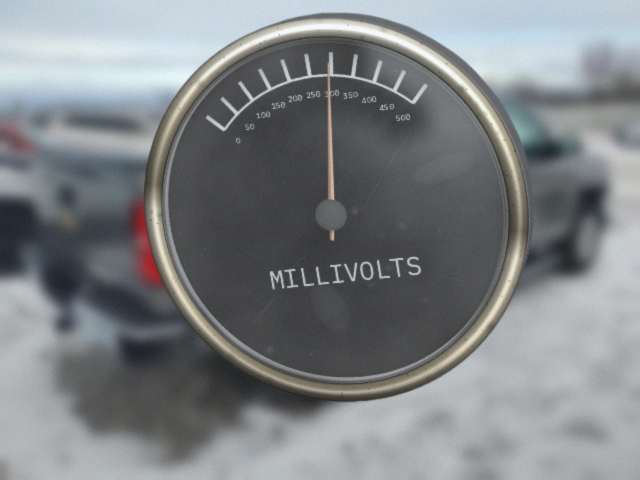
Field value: 300,mV
